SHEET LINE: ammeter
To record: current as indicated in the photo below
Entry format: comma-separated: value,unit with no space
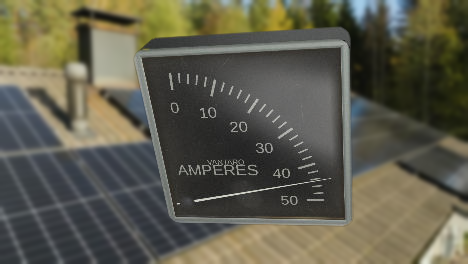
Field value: 44,A
